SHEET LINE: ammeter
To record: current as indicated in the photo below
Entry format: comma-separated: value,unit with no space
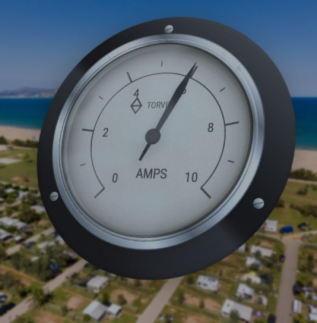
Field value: 6,A
